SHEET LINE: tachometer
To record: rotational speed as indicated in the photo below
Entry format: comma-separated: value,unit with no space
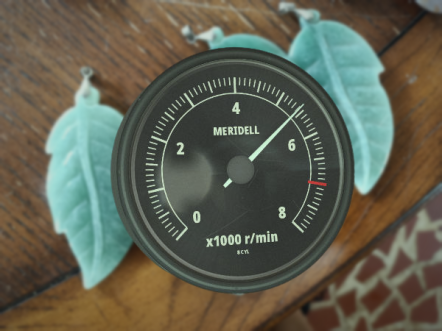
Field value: 5400,rpm
